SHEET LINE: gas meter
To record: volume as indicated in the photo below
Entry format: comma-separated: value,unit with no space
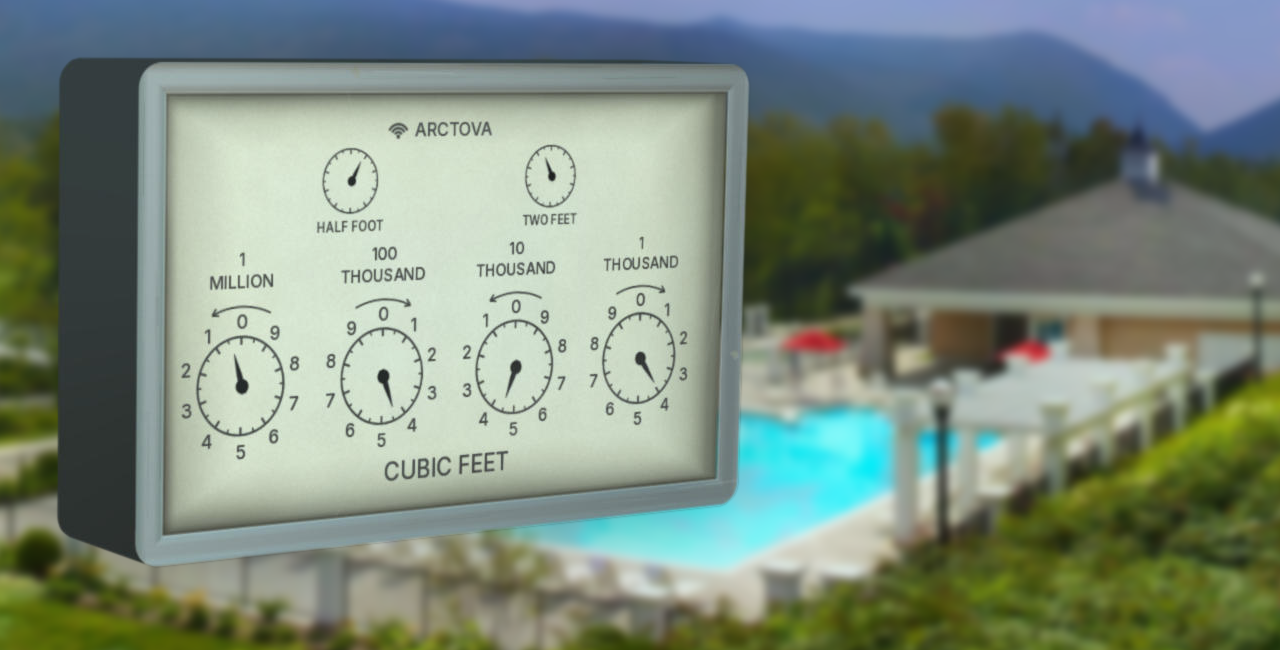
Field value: 44400,ft³
